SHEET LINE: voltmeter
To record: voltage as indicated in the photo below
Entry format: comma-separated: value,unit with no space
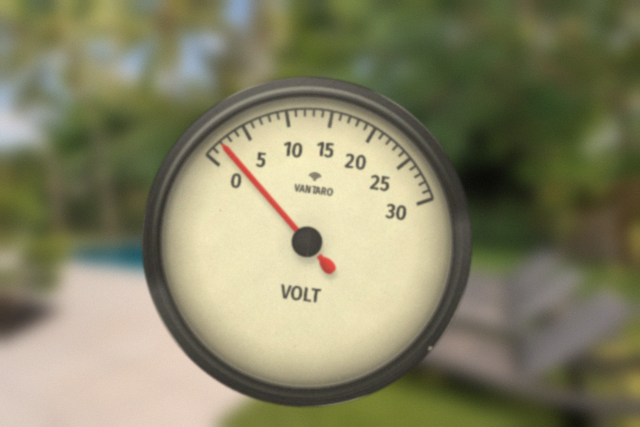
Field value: 2,V
